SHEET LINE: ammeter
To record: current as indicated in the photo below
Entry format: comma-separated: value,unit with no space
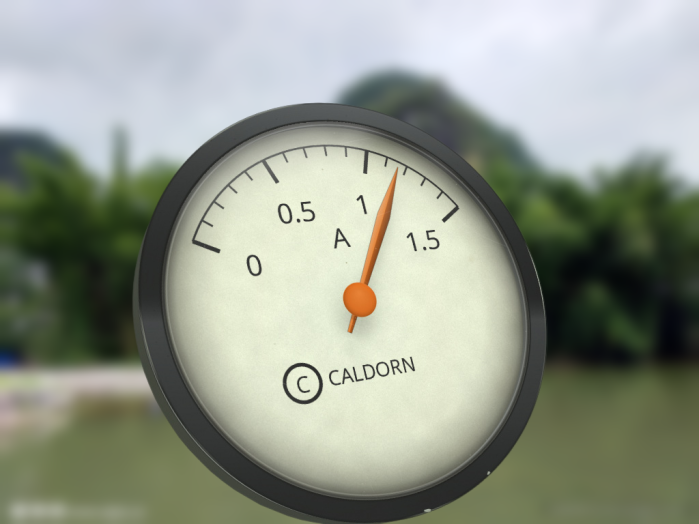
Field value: 1.15,A
